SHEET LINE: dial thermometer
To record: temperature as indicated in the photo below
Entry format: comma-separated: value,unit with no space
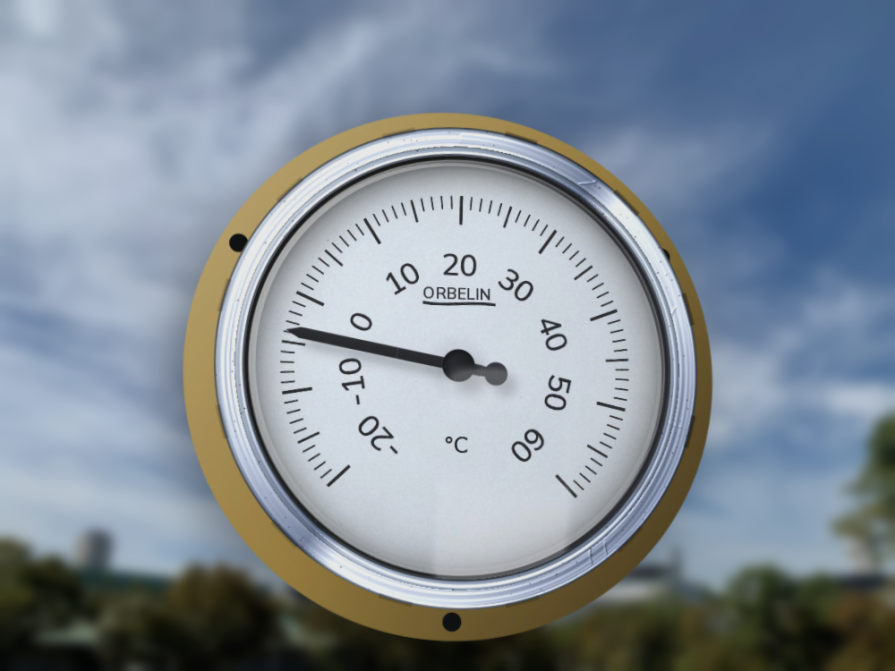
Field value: -4,°C
